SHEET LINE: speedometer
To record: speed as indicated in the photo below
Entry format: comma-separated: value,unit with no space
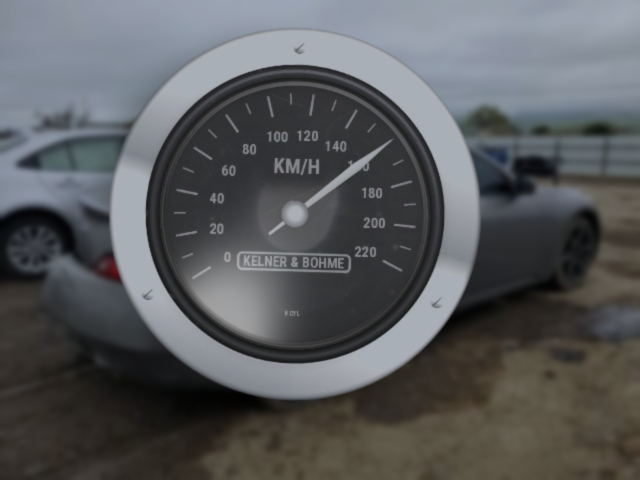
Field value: 160,km/h
